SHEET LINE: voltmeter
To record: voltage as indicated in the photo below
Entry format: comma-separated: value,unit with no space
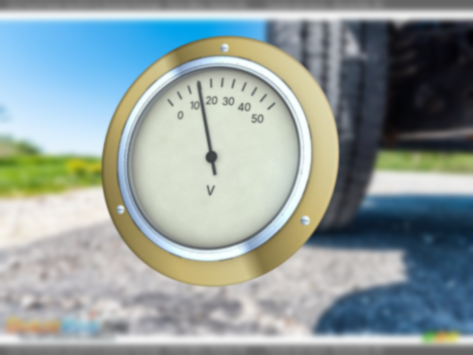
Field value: 15,V
